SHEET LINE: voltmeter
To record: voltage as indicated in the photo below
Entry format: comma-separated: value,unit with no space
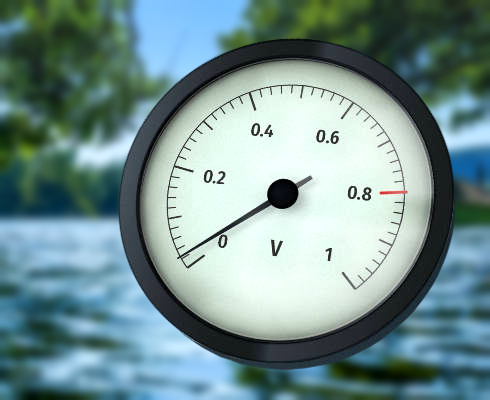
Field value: 0.02,V
